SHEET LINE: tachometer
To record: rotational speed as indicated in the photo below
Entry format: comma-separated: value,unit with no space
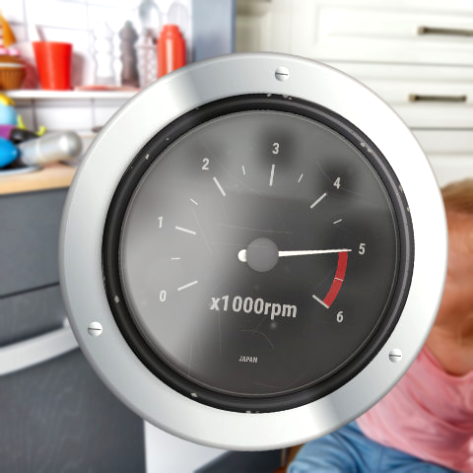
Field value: 5000,rpm
